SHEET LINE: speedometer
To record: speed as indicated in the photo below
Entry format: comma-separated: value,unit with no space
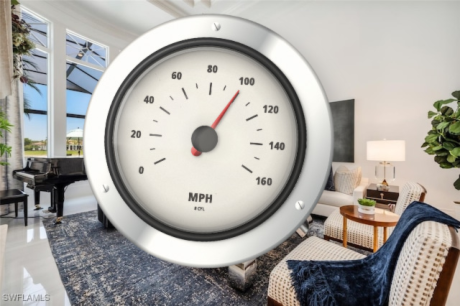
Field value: 100,mph
